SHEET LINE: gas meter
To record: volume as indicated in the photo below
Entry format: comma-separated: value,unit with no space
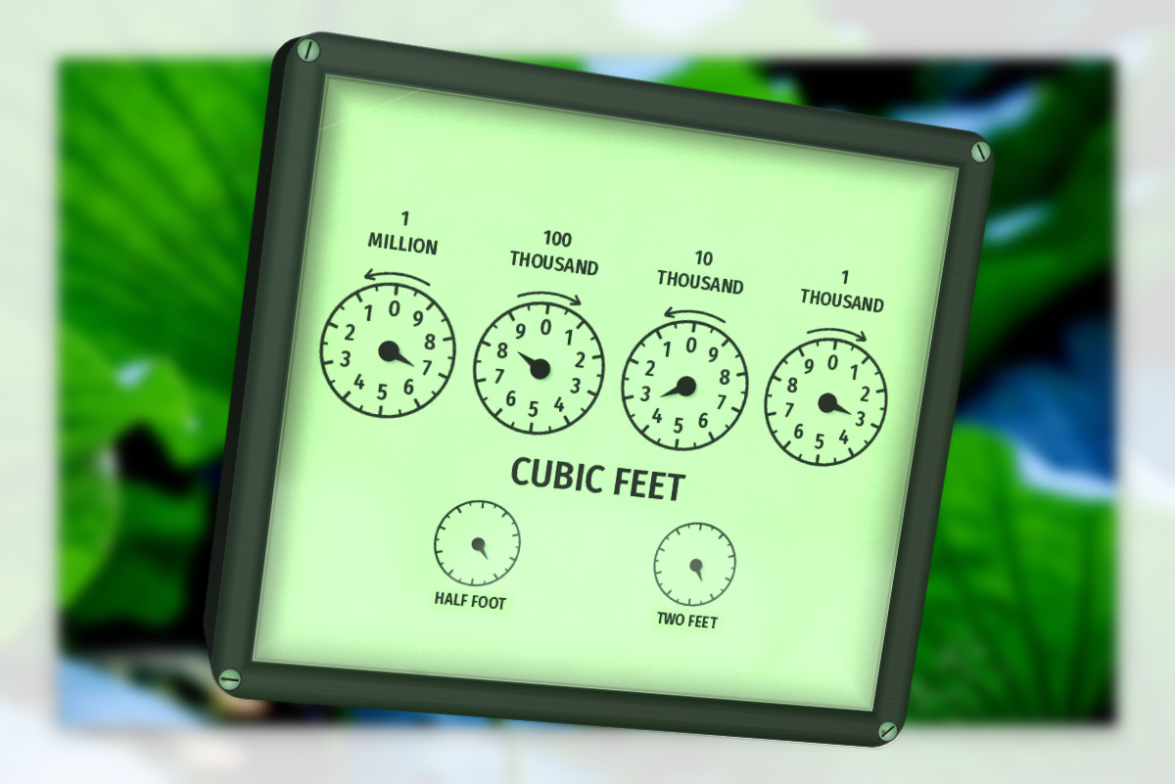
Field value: 683300,ft³
